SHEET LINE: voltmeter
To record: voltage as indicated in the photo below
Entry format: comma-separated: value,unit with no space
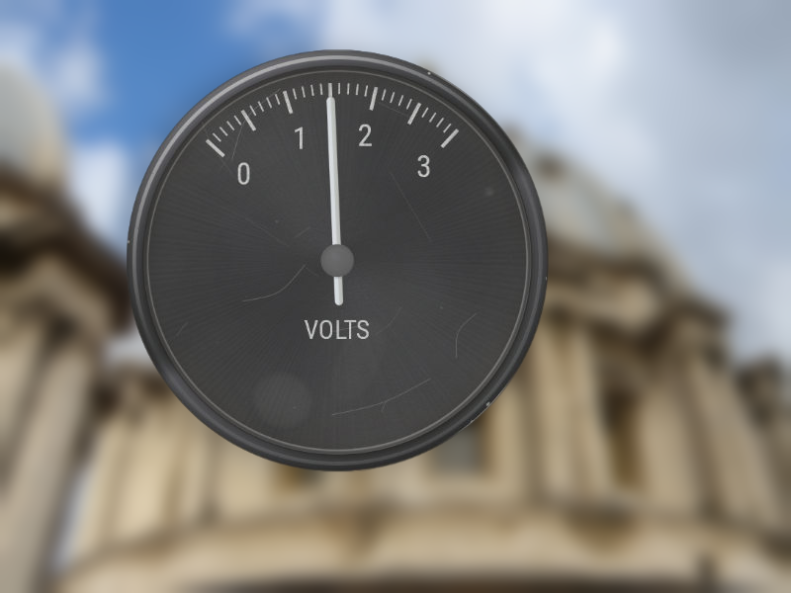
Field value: 1.5,V
